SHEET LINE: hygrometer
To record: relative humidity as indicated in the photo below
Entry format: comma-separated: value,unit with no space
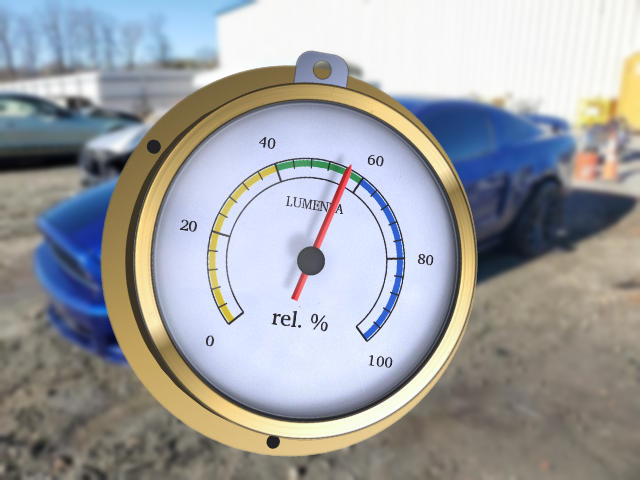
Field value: 56,%
